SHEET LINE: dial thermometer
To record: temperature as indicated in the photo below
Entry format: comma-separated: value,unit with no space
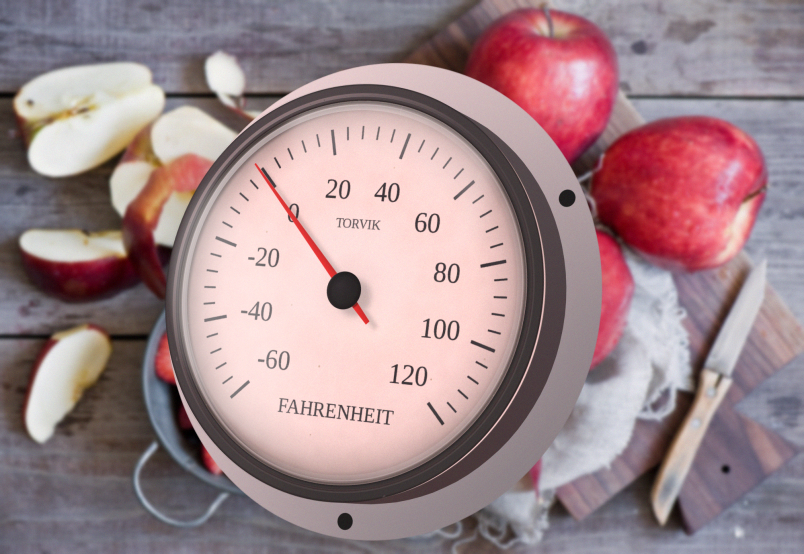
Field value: 0,°F
